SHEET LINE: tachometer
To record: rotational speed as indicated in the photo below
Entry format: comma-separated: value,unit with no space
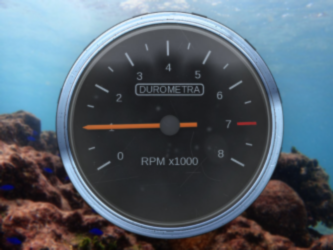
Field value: 1000,rpm
